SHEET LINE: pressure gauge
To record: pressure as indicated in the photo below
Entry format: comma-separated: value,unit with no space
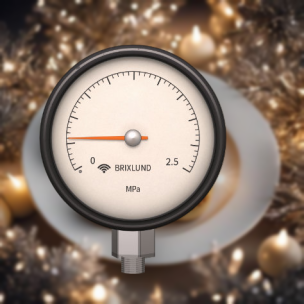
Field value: 0.3,MPa
